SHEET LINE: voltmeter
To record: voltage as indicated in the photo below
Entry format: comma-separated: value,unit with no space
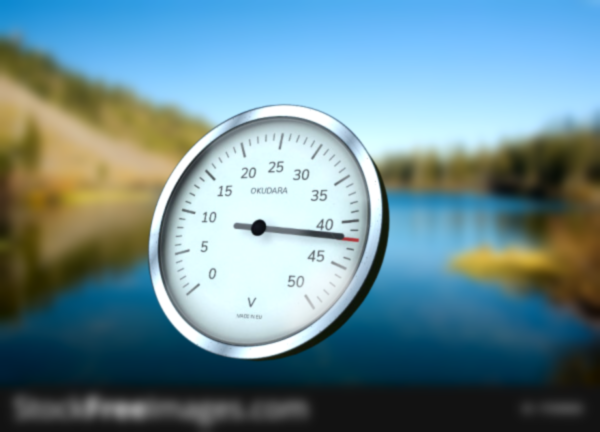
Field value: 42,V
